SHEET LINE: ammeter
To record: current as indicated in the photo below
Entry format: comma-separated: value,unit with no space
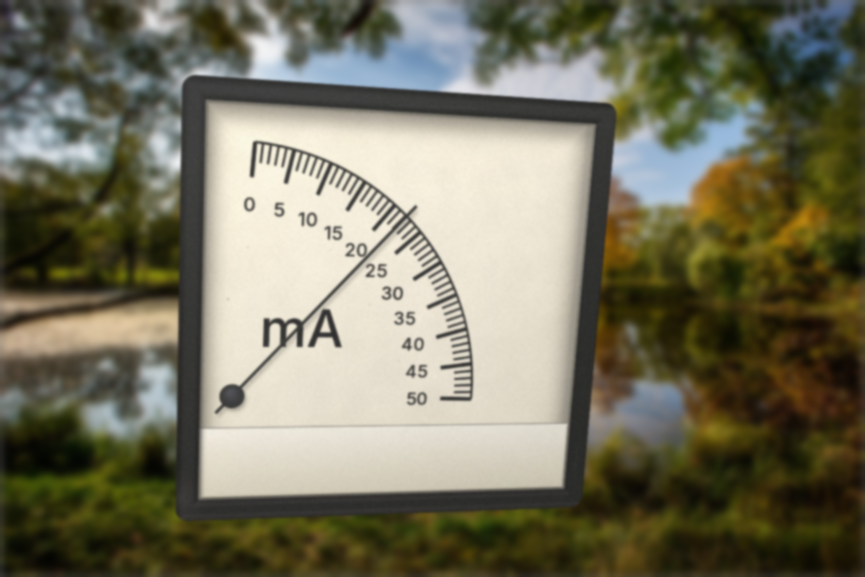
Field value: 22,mA
